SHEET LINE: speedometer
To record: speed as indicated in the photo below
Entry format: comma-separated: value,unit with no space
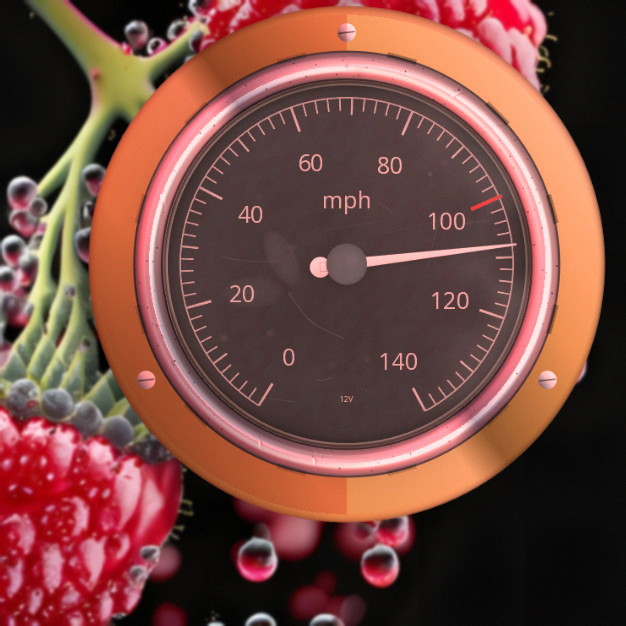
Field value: 108,mph
